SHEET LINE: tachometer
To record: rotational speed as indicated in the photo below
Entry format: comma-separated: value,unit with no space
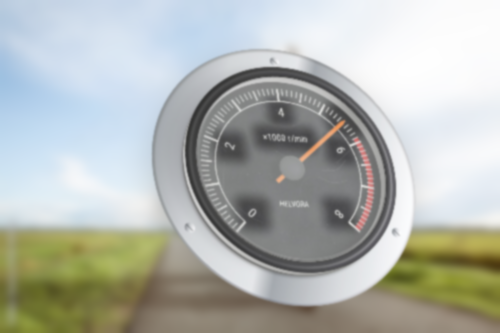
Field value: 5500,rpm
